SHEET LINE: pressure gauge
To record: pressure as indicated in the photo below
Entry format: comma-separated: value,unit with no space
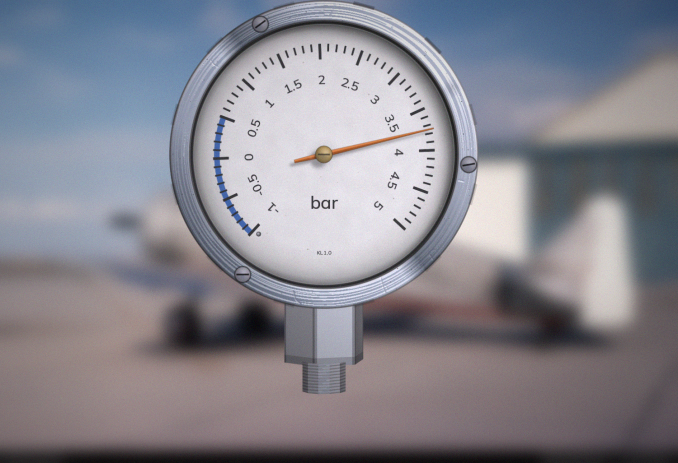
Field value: 3.75,bar
